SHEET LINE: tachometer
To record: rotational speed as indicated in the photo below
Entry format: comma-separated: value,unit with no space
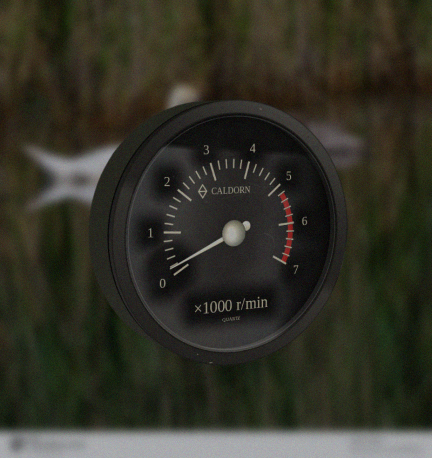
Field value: 200,rpm
